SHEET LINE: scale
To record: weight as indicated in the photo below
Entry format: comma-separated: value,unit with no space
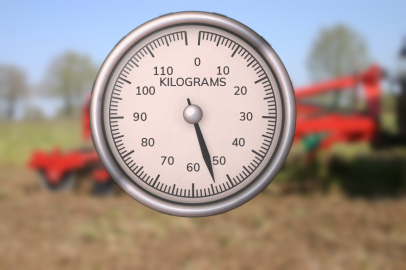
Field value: 54,kg
